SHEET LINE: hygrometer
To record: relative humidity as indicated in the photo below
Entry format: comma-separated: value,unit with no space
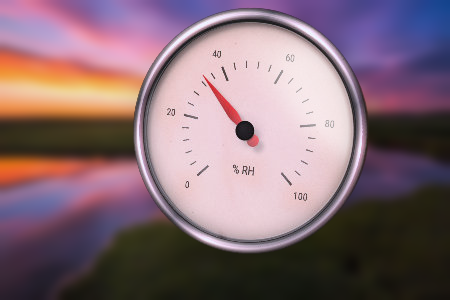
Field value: 34,%
